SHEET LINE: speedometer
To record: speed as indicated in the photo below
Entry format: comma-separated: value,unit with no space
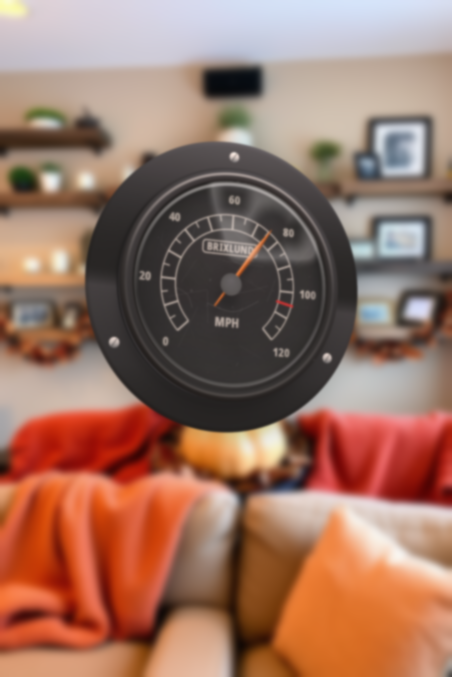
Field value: 75,mph
